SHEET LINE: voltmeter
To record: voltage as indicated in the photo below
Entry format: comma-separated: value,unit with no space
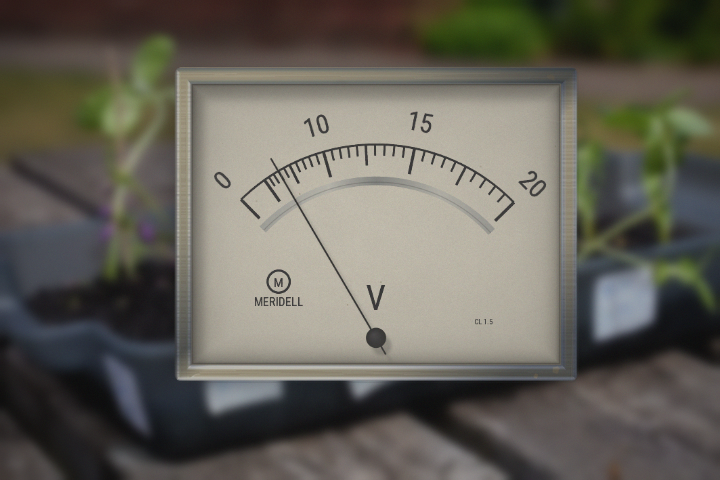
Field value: 6.5,V
